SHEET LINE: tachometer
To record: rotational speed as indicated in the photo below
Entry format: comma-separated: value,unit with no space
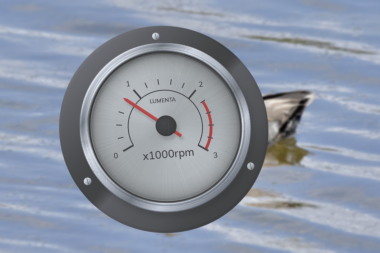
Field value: 800,rpm
